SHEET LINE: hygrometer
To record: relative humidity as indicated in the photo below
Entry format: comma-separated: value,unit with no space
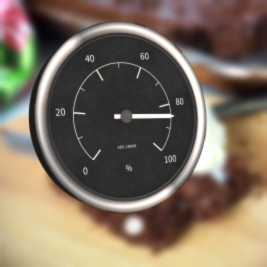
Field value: 85,%
